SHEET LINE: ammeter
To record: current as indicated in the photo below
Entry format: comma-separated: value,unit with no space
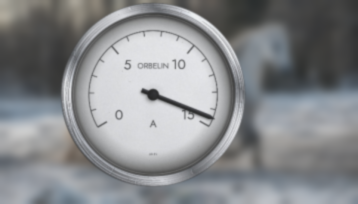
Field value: 14.5,A
